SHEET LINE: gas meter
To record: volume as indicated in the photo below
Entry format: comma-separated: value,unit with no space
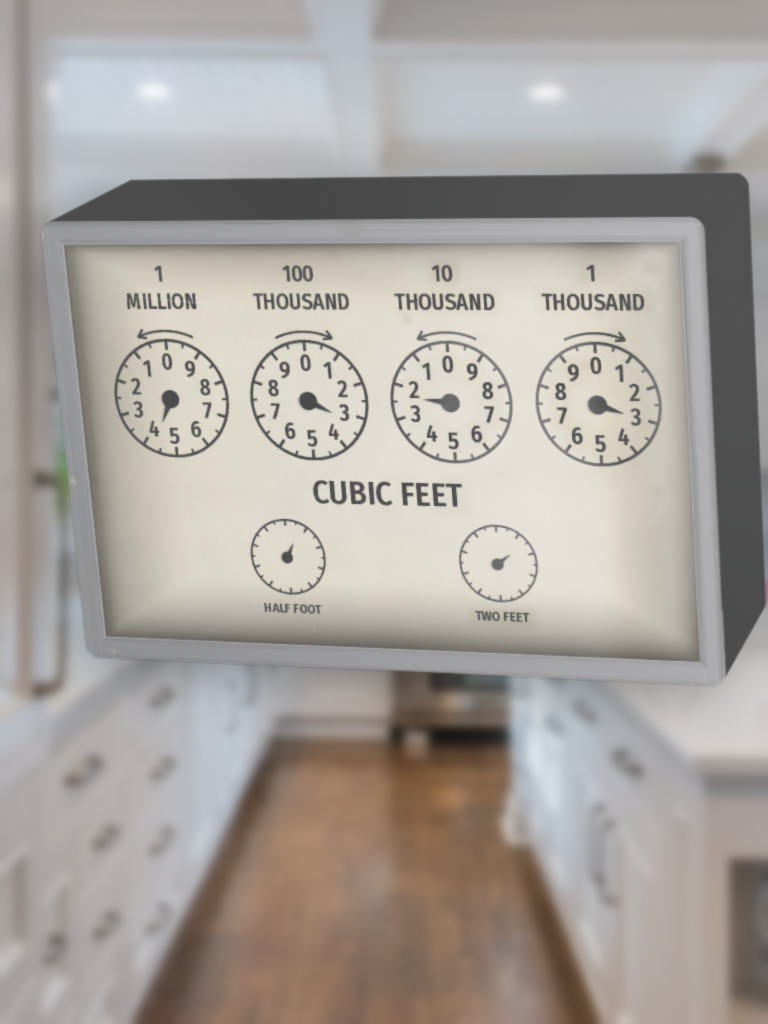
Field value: 432300,ft³
